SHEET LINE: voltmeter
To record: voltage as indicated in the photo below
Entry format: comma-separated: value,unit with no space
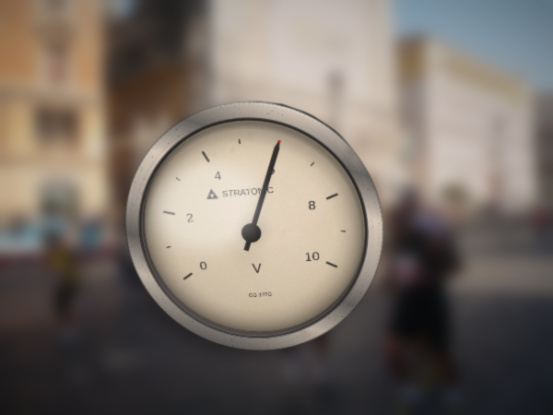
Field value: 6,V
